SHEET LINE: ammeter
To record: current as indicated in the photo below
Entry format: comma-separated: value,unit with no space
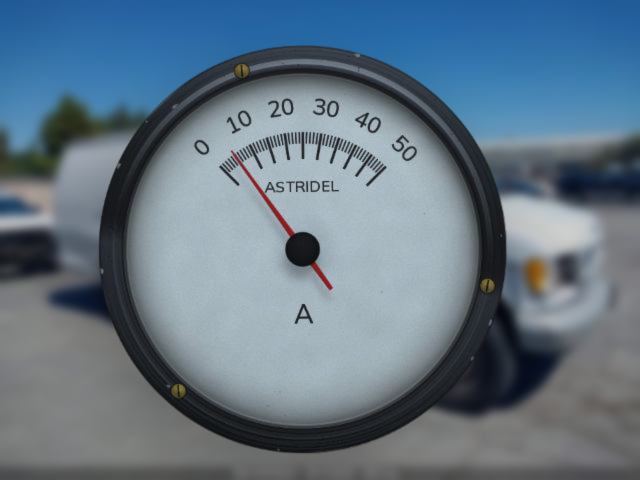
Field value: 5,A
